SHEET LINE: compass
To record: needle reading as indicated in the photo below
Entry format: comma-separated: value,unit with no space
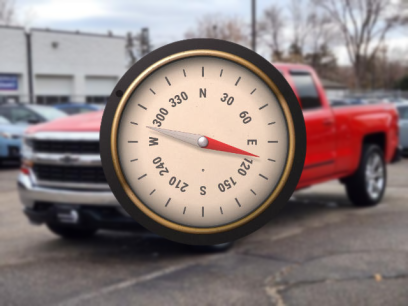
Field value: 105,°
